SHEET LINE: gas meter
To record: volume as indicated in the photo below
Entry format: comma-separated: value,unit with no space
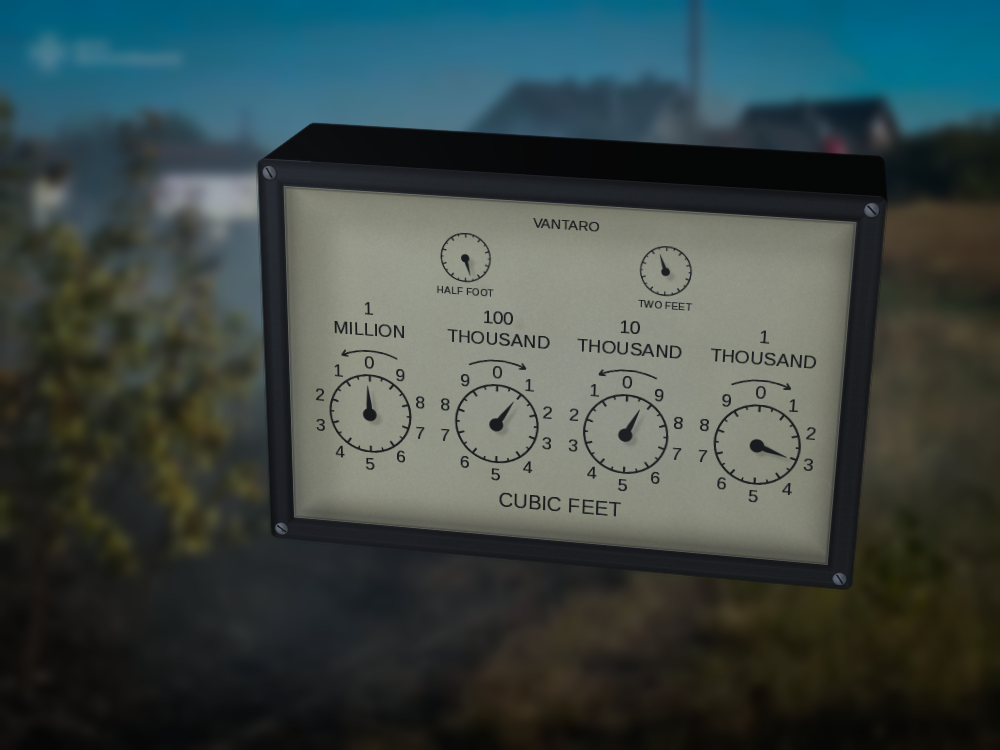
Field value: 9300,ft³
